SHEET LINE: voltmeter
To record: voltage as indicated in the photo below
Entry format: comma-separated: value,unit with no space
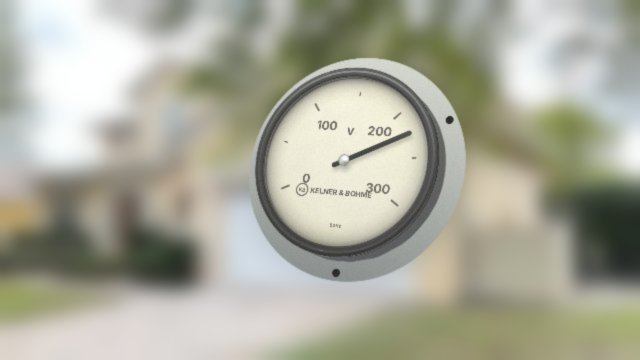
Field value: 225,V
